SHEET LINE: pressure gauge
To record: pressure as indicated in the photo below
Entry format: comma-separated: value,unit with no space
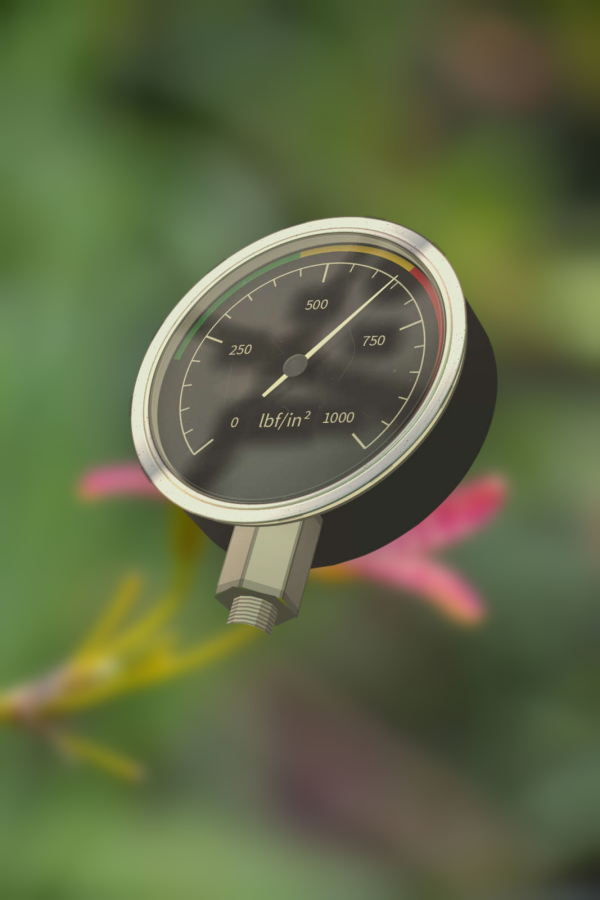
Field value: 650,psi
